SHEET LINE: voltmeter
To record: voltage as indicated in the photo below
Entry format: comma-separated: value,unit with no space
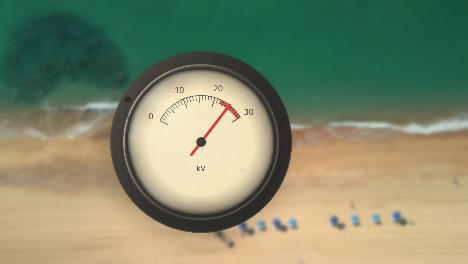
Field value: 25,kV
